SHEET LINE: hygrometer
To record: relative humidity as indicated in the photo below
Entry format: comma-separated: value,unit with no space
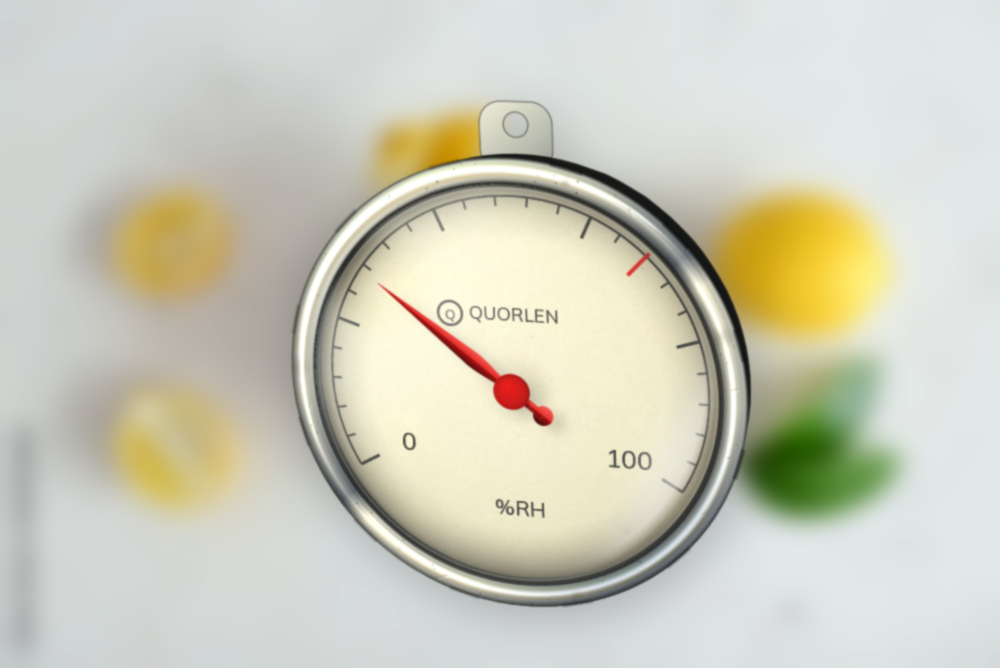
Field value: 28,%
